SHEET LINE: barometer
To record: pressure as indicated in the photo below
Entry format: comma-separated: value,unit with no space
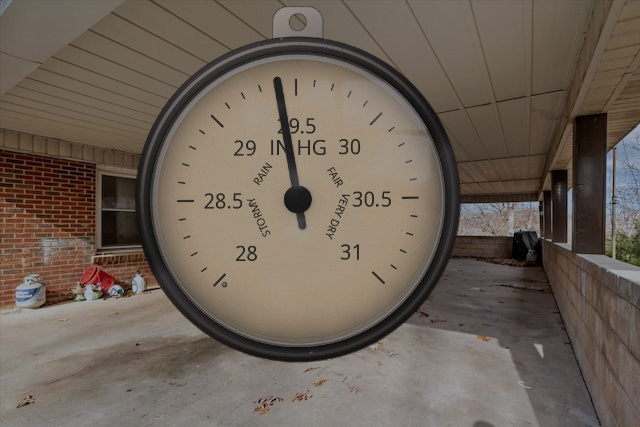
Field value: 29.4,inHg
